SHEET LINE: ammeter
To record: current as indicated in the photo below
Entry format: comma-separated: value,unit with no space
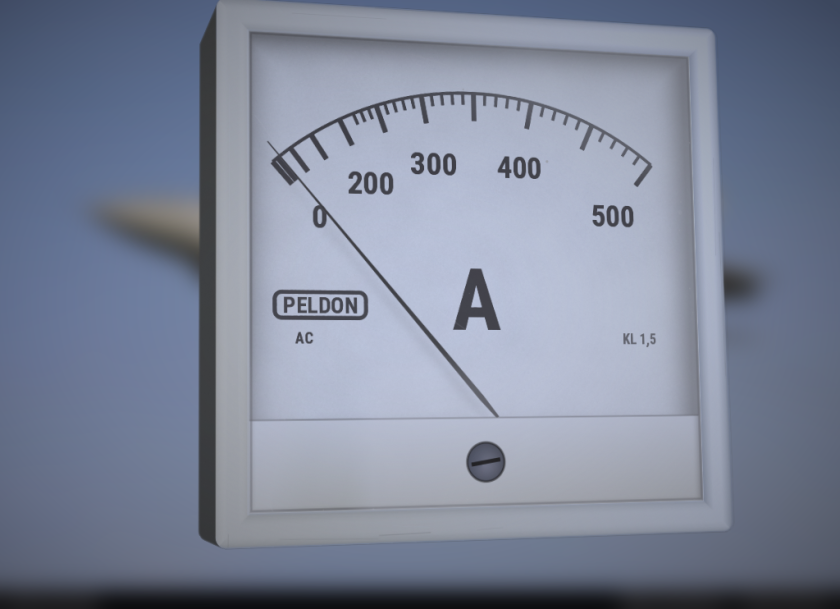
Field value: 50,A
